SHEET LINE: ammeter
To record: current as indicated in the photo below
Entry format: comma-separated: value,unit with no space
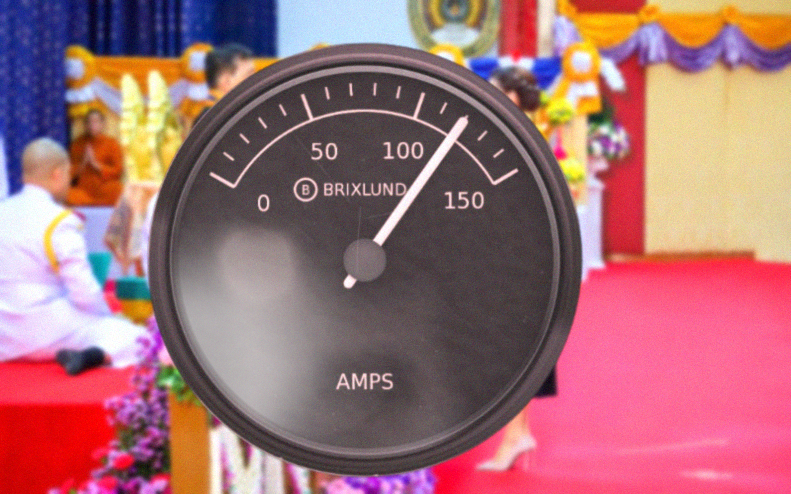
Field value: 120,A
